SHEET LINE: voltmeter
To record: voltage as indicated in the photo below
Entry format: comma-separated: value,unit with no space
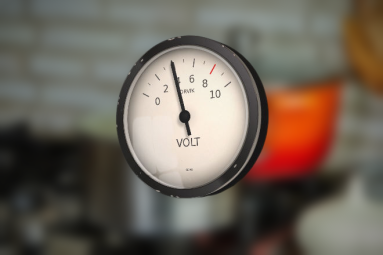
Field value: 4,V
